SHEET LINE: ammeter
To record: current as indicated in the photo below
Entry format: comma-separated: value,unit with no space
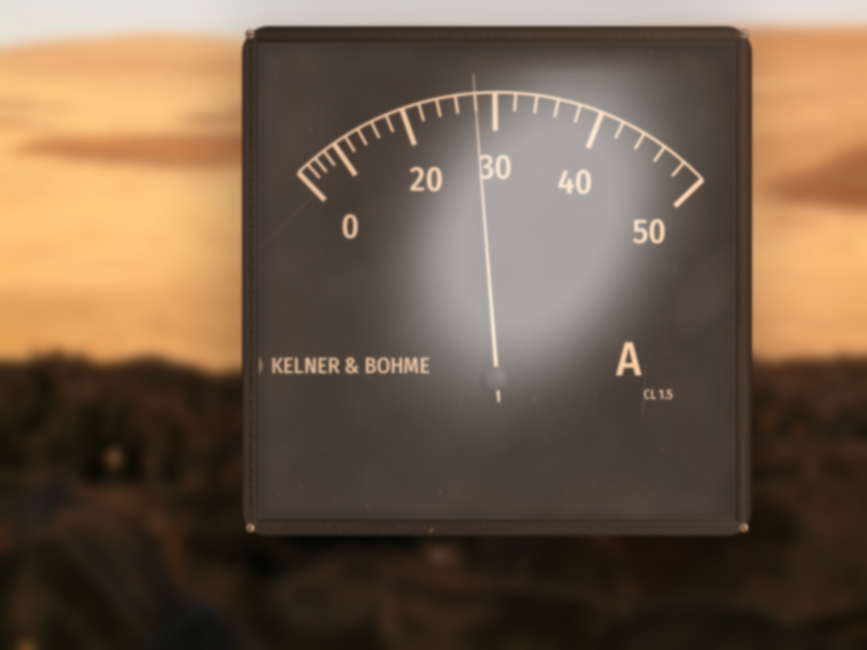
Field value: 28,A
